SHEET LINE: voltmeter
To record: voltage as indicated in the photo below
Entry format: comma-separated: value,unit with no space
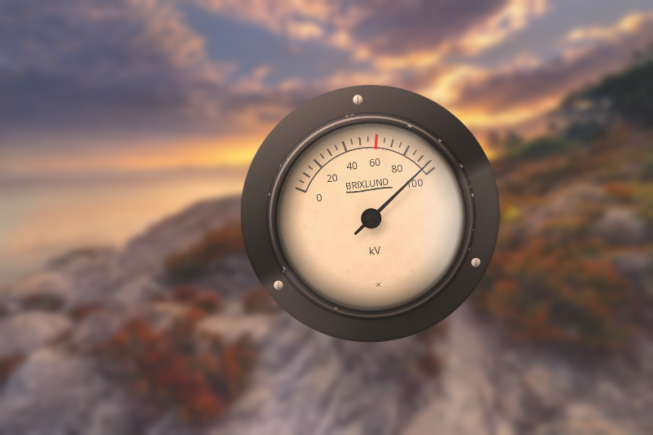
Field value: 95,kV
